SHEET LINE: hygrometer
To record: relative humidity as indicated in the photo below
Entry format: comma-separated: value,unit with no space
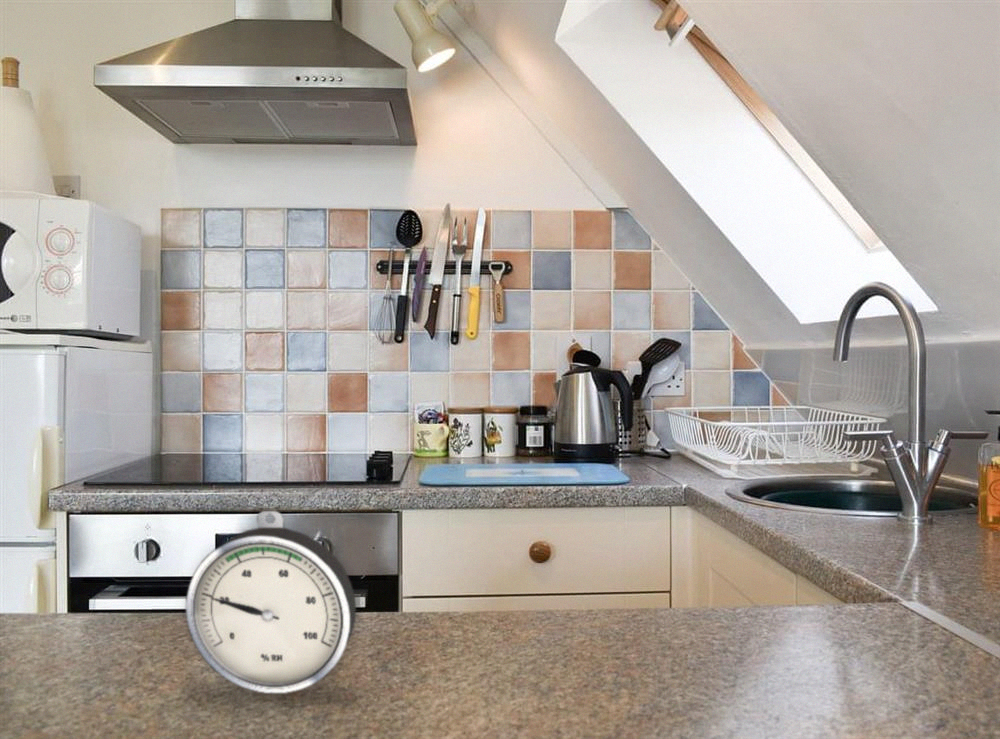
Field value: 20,%
